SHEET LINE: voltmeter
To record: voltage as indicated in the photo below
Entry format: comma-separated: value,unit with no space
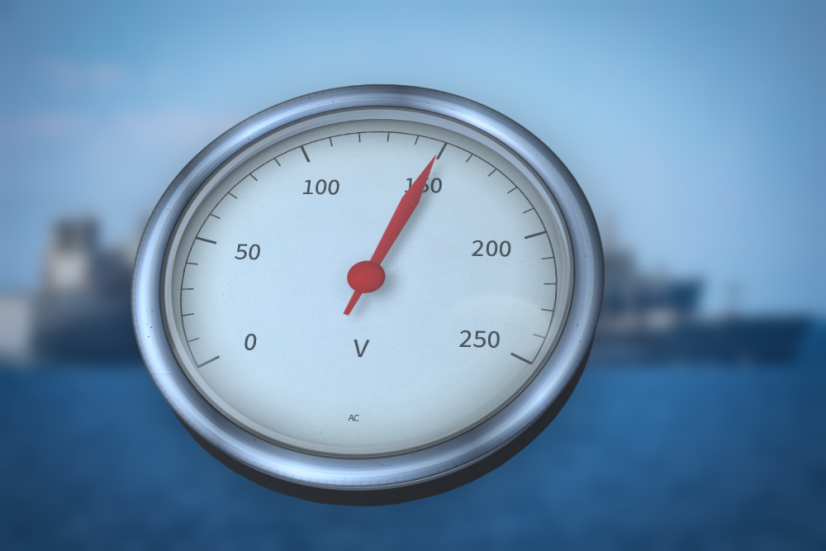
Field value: 150,V
